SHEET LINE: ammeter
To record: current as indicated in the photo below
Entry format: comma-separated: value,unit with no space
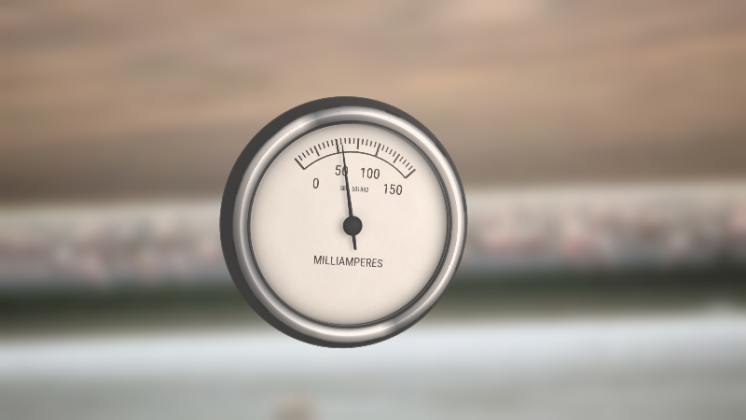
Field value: 55,mA
